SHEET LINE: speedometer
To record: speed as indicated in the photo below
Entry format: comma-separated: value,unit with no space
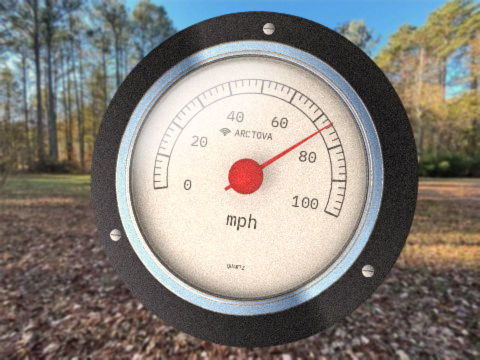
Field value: 74,mph
